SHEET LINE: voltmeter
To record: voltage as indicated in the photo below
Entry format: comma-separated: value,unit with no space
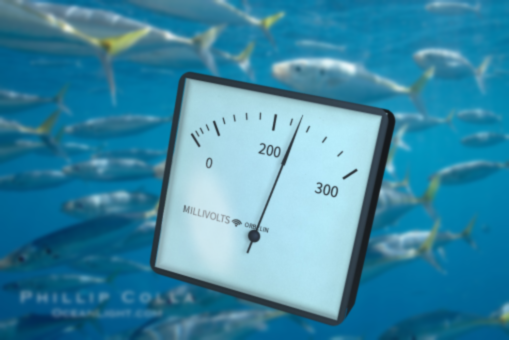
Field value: 230,mV
